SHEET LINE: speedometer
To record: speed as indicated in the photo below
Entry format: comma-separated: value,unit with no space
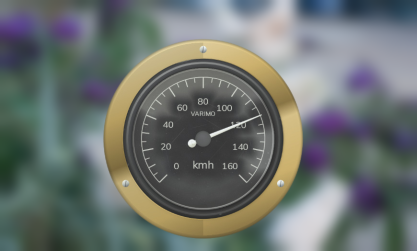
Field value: 120,km/h
